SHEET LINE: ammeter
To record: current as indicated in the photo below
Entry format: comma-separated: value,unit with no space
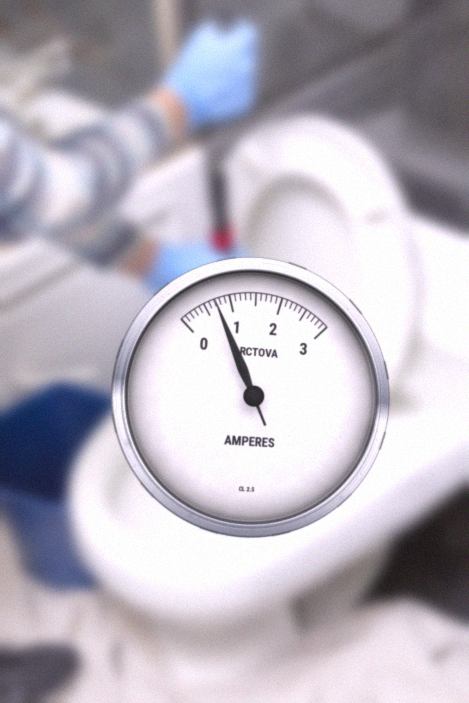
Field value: 0.7,A
